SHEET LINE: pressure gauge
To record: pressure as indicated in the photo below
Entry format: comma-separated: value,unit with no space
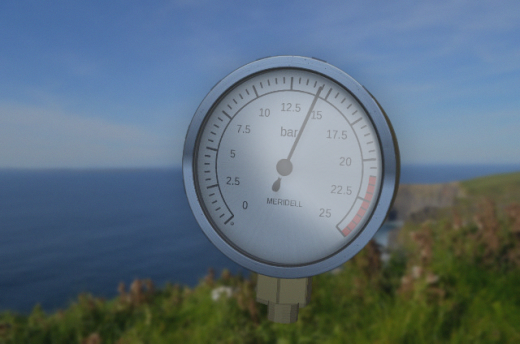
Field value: 14.5,bar
